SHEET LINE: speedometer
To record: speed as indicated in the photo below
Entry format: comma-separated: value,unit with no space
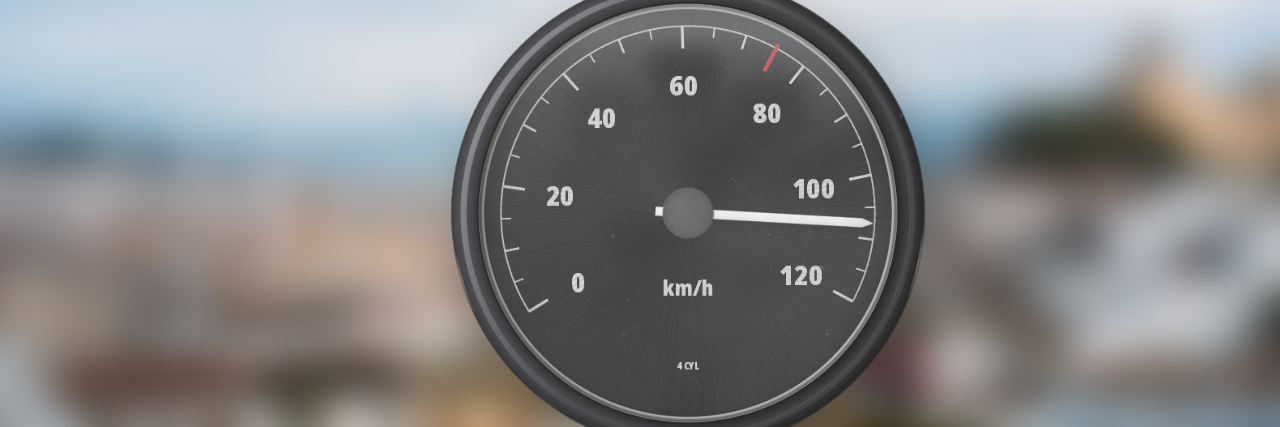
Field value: 107.5,km/h
